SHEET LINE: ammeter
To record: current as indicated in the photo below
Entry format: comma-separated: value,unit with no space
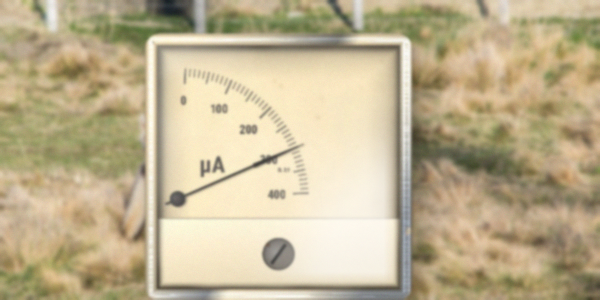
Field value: 300,µA
